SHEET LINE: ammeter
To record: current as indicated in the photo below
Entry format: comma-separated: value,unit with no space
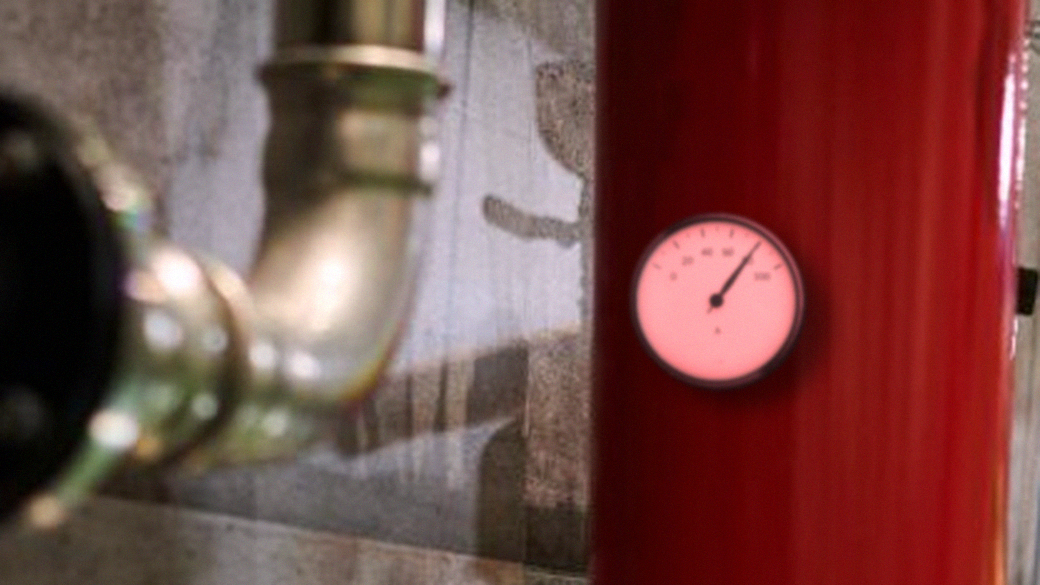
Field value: 80,A
